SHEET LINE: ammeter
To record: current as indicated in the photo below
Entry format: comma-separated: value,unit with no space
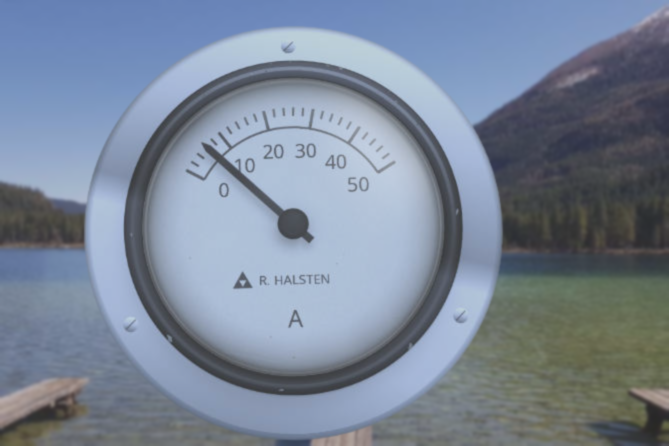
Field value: 6,A
